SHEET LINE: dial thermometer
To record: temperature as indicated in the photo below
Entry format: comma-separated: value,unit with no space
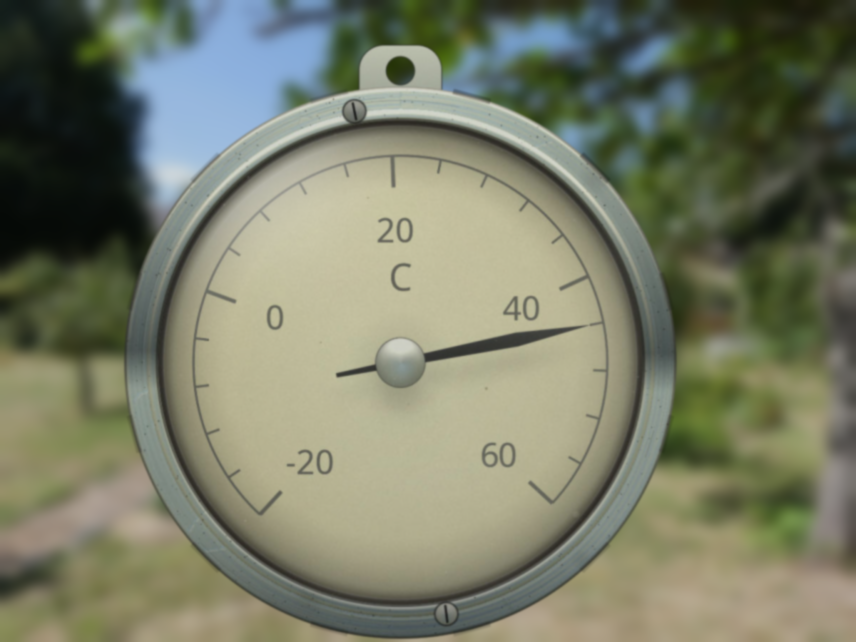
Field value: 44,°C
